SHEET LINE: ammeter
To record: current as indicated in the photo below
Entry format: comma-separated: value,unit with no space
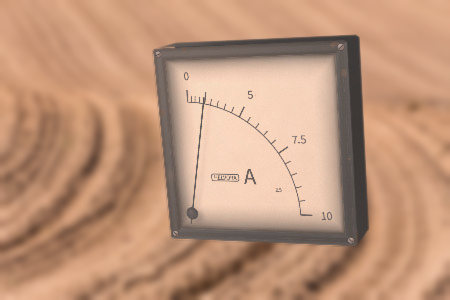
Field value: 2.5,A
